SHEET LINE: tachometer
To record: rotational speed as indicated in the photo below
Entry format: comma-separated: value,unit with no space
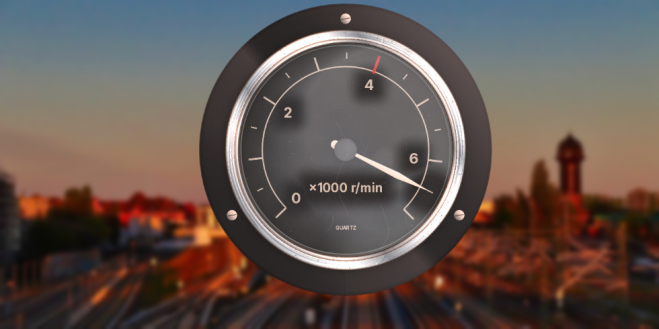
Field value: 6500,rpm
